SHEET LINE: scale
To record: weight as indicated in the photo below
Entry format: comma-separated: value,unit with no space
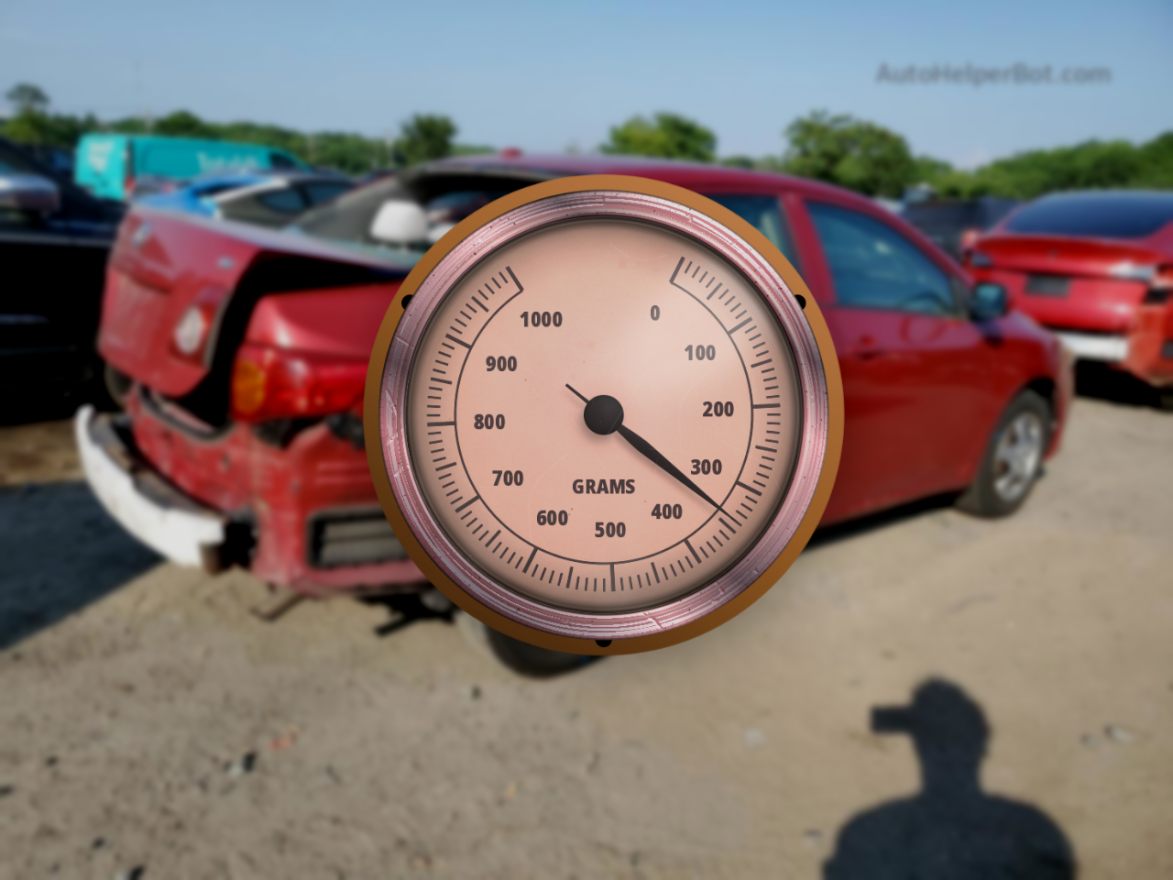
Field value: 340,g
